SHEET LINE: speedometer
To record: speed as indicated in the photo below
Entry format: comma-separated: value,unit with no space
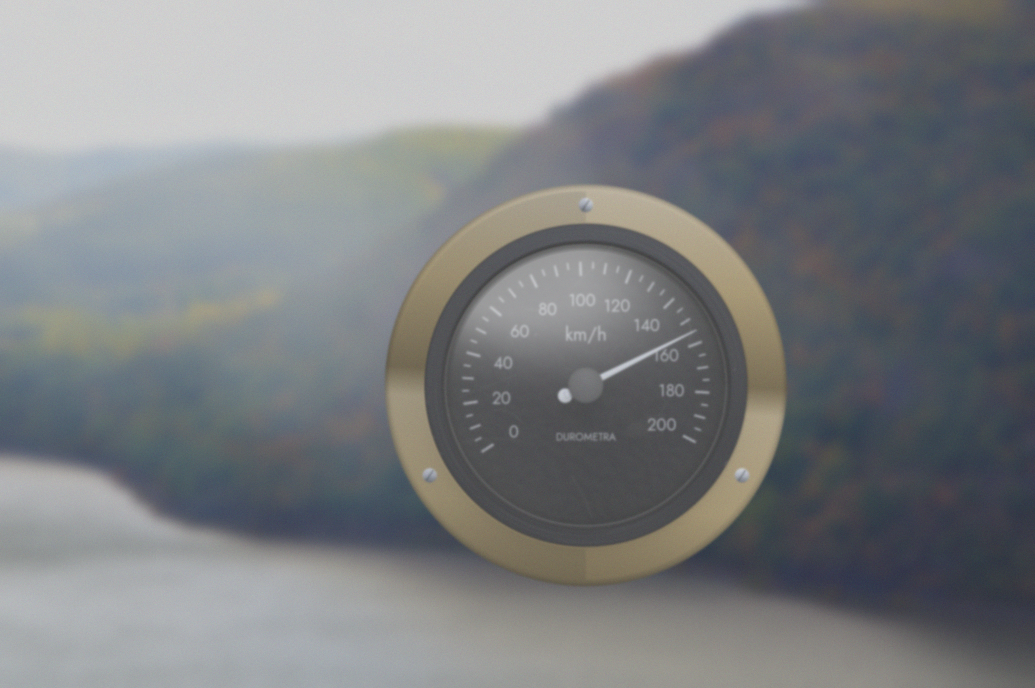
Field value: 155,km/h
